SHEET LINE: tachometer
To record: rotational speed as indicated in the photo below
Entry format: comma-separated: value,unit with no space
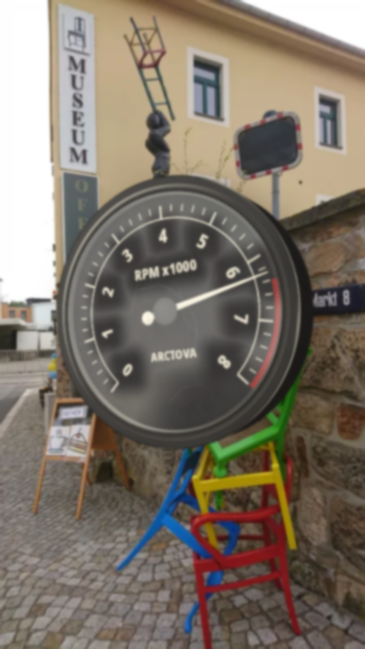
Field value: 6300,rpm
